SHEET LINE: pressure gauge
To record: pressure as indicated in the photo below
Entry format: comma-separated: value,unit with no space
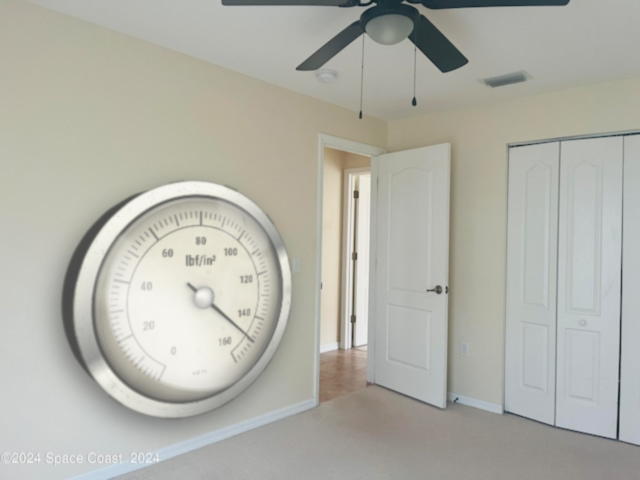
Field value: 150,psi
